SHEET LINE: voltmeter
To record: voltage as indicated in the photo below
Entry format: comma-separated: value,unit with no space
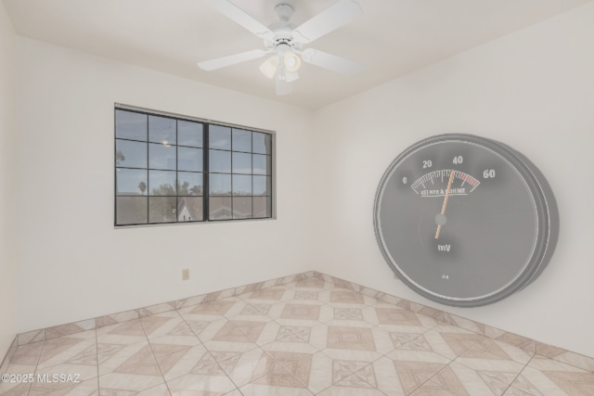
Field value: 40,mV
